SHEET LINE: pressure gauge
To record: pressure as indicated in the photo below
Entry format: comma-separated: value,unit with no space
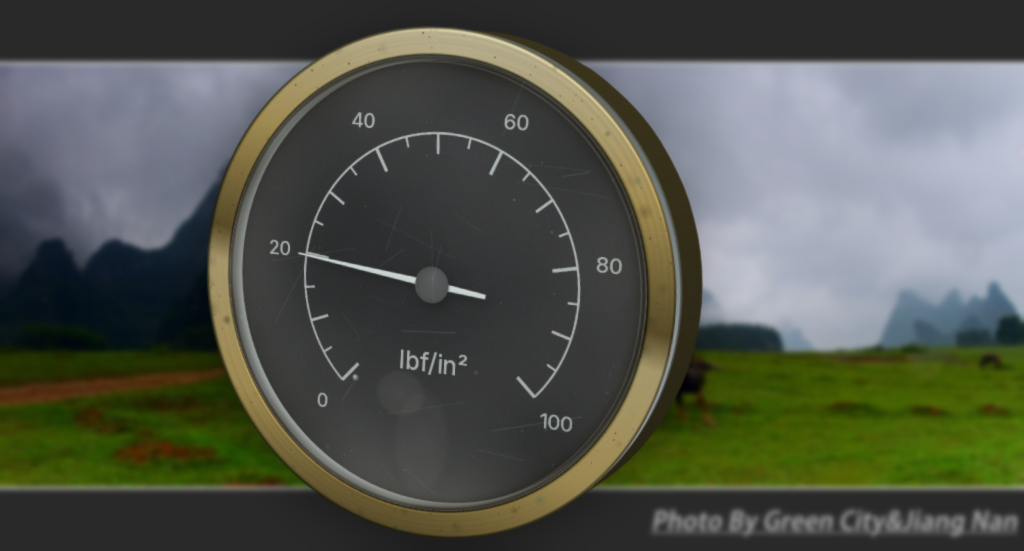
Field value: 20,psi
